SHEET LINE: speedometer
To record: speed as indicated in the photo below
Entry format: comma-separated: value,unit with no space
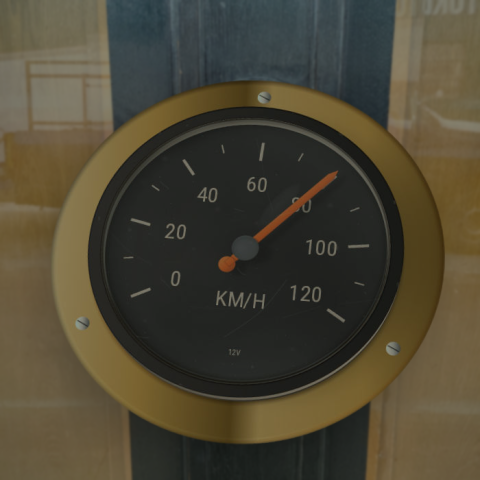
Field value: 80,km/h
